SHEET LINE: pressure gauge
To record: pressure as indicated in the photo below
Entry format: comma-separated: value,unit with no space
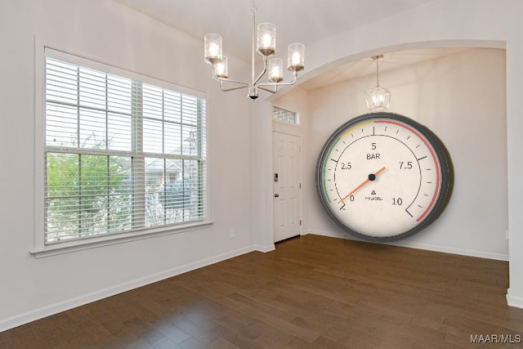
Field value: 0.25,bar
